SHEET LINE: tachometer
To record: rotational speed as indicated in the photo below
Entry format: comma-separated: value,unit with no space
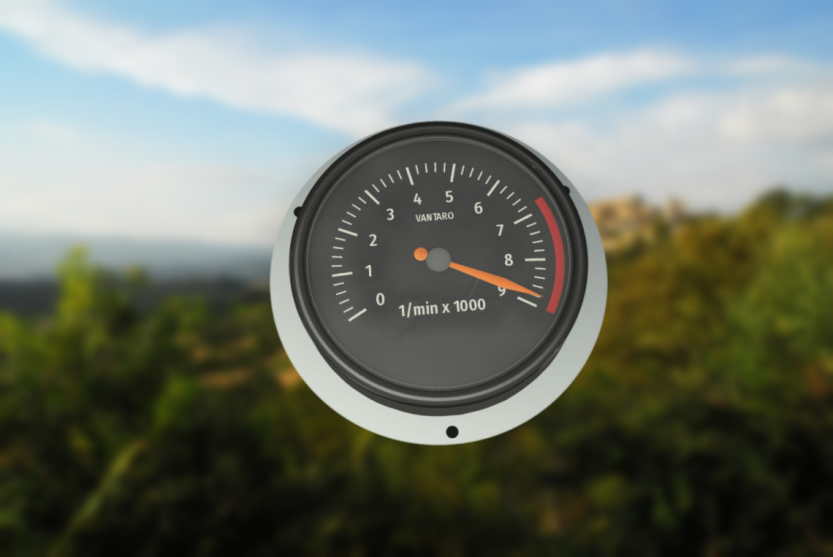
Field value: 8800,rpm
